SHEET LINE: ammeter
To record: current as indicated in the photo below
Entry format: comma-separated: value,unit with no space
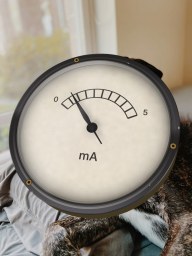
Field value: 0.75,mA
